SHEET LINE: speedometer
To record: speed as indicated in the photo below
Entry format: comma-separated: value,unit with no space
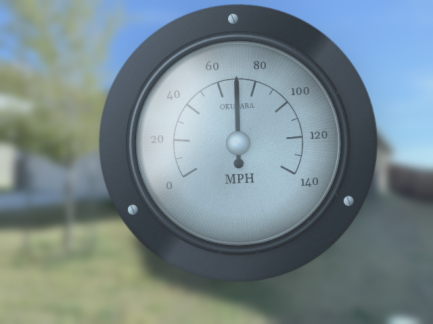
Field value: 70,mph
